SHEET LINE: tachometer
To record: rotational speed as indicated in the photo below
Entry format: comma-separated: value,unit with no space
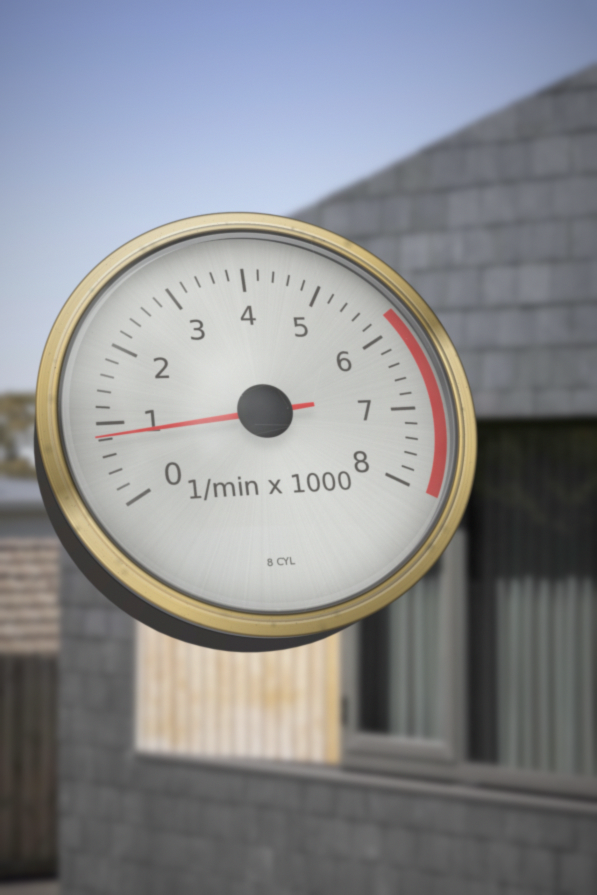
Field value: 800,rpm
